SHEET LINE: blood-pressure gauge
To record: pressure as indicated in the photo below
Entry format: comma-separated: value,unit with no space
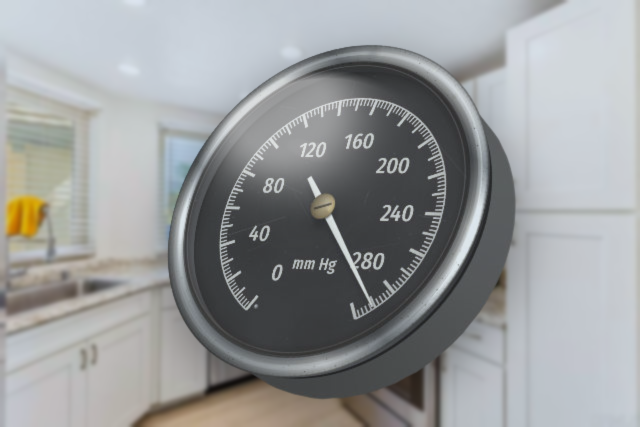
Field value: 290,mmHg
